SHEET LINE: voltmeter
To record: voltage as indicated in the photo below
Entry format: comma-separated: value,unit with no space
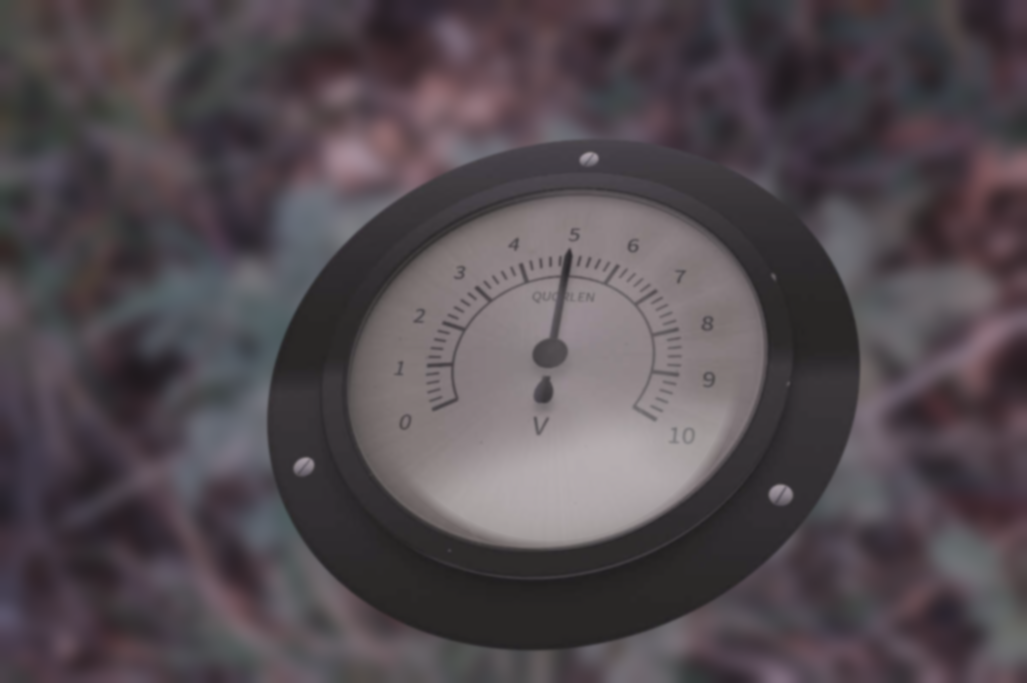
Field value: 5,V
